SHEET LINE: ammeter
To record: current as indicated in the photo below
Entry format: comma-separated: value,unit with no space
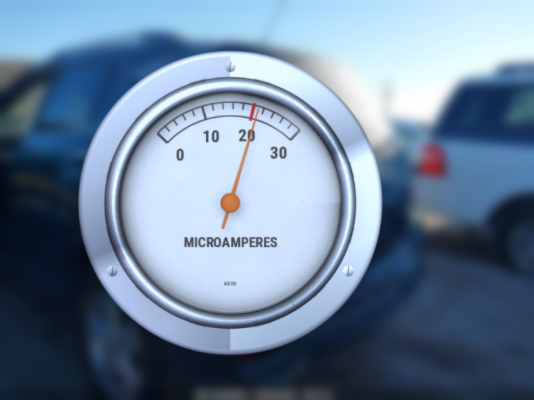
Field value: 21,µA
